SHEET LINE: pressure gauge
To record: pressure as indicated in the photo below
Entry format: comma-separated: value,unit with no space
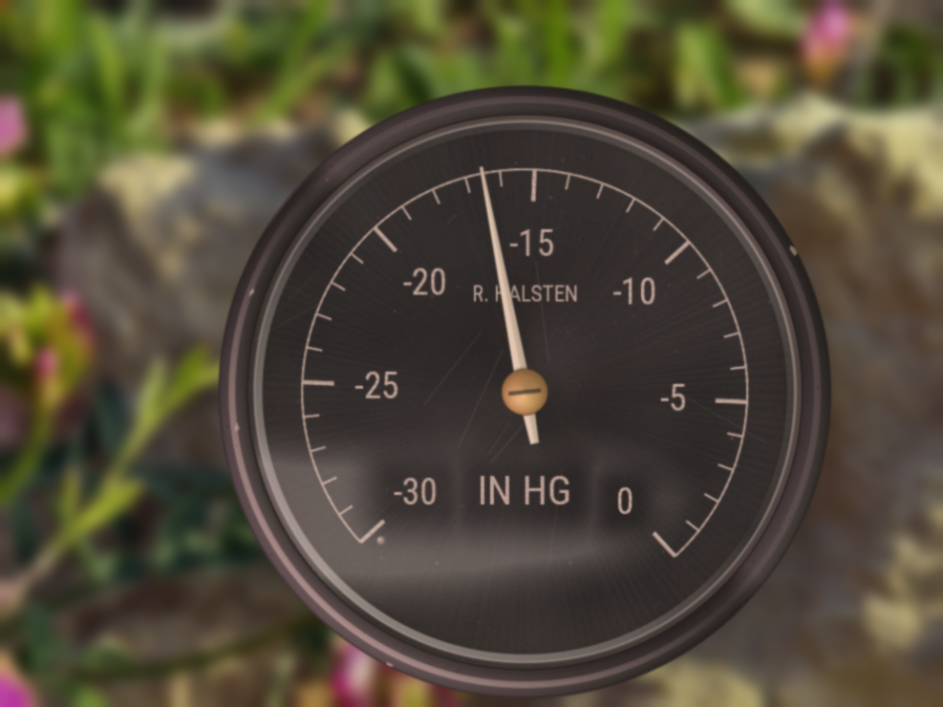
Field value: -16.5,inHg
